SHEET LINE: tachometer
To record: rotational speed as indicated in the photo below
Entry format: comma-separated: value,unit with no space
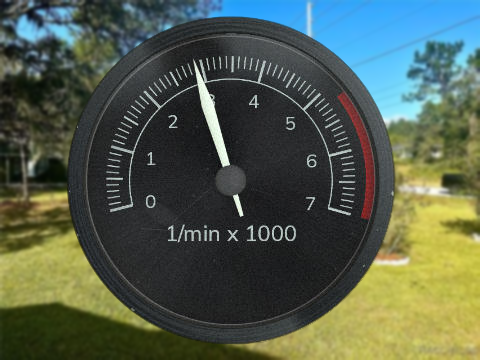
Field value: 2900,rpm
